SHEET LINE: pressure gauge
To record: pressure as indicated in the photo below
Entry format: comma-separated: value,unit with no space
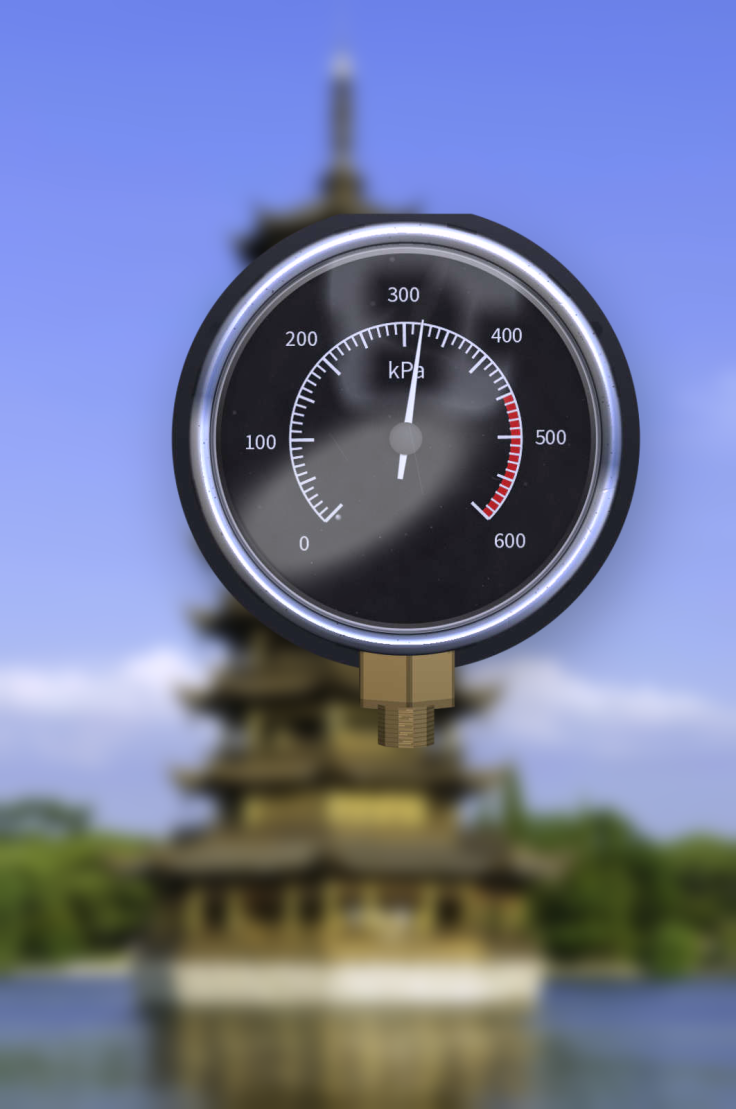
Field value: 320,kPa
